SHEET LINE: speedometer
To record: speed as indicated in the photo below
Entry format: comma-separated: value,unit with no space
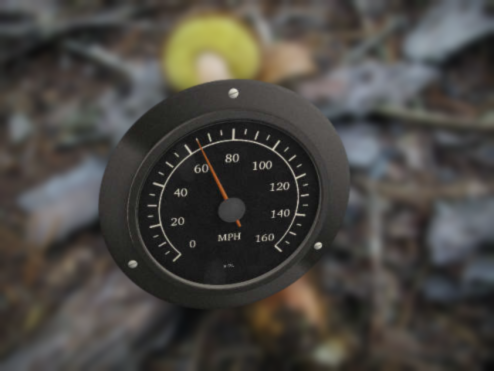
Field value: 65,mph
